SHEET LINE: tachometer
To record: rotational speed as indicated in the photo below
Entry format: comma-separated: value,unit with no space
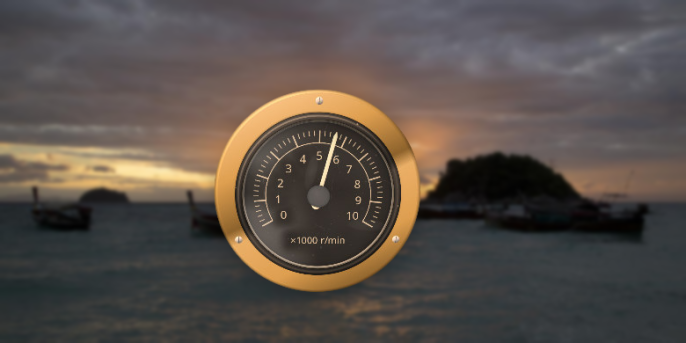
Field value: 5600,rpm
